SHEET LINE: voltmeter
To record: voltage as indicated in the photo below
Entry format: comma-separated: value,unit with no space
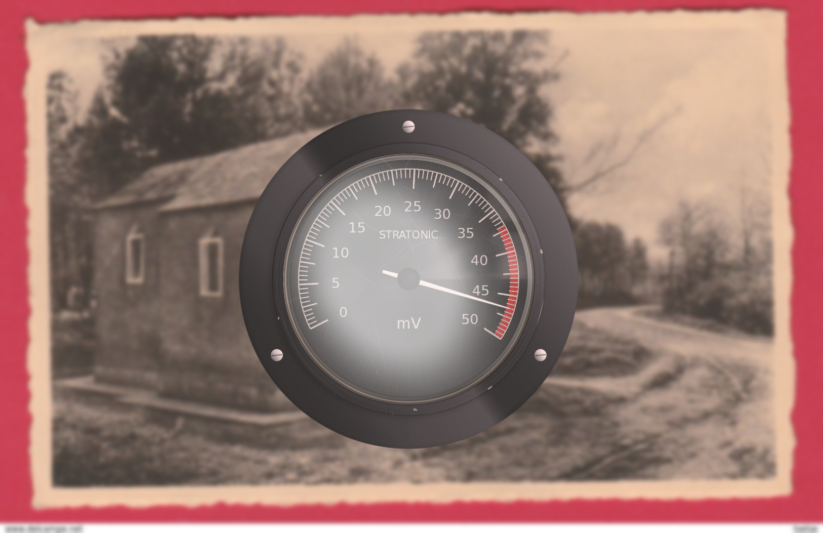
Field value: 46.5,mV
